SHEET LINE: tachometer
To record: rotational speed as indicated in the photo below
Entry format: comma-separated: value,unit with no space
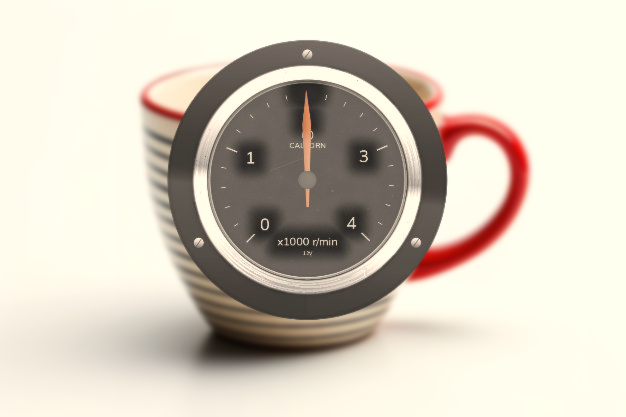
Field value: 2000,rpm
